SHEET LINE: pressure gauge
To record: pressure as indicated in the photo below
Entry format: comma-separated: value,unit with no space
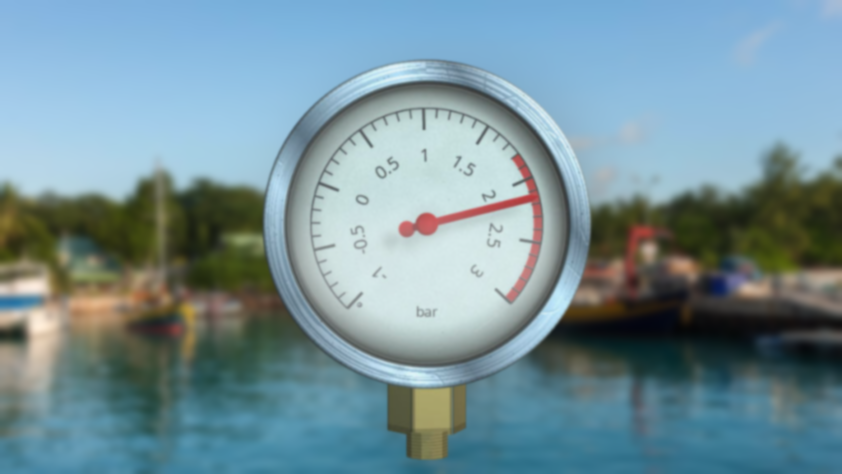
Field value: 2.15,bar
